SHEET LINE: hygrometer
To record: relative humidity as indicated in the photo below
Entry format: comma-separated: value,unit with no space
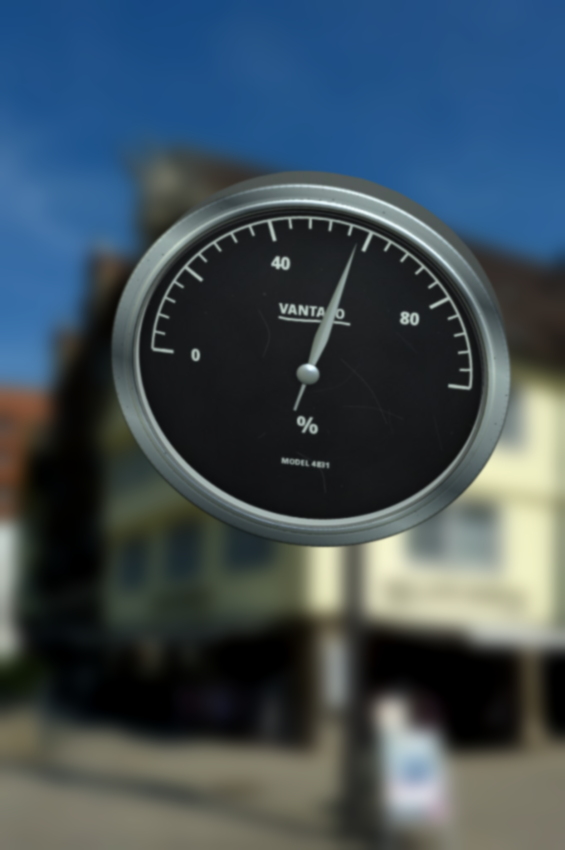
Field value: 58,%
